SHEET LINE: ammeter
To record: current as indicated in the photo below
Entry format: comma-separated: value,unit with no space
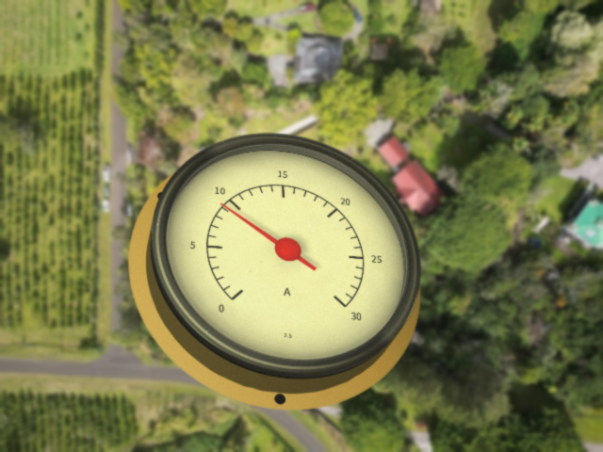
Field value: 9,A
